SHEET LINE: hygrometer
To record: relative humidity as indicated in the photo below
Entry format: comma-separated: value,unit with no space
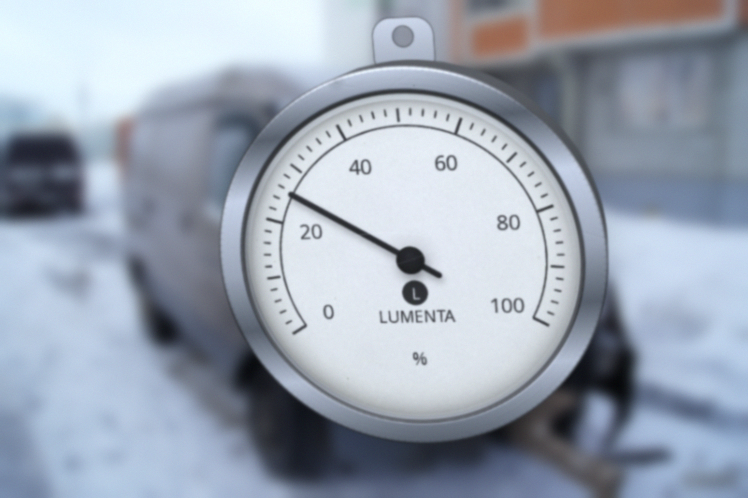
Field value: 26,%
